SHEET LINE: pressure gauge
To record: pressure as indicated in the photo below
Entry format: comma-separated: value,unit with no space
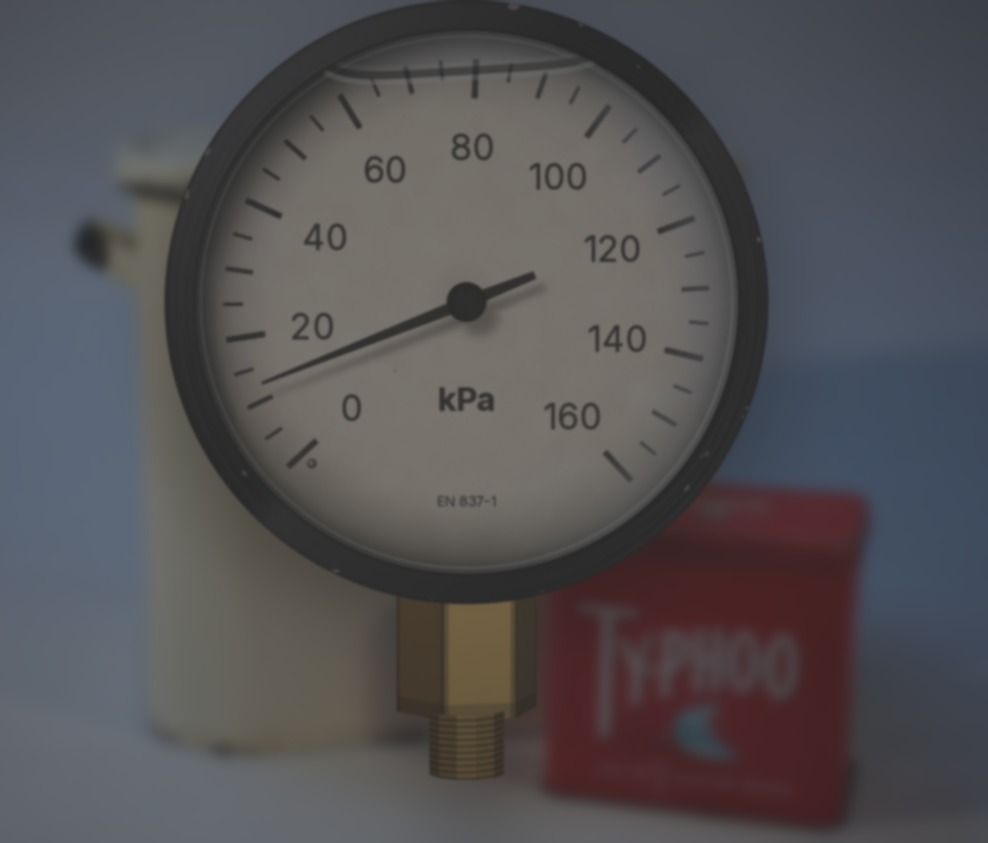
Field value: 12.5,kPa
